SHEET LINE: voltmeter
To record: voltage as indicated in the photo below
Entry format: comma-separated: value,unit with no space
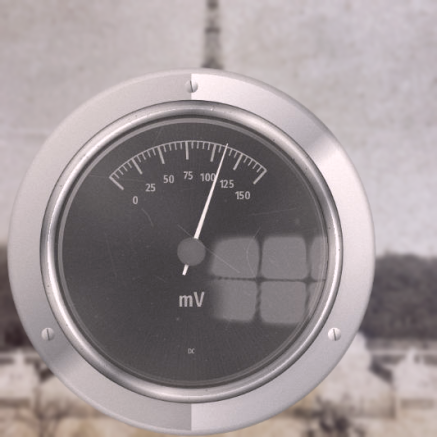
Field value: 110,mV
